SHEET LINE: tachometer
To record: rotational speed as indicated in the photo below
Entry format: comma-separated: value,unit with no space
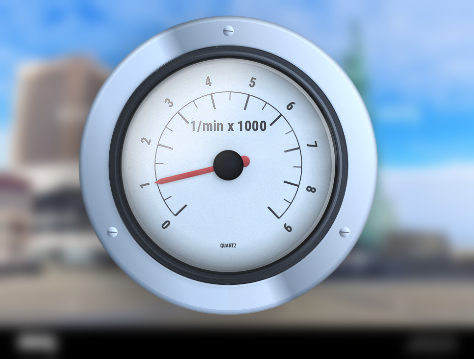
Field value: 1000,rpm
